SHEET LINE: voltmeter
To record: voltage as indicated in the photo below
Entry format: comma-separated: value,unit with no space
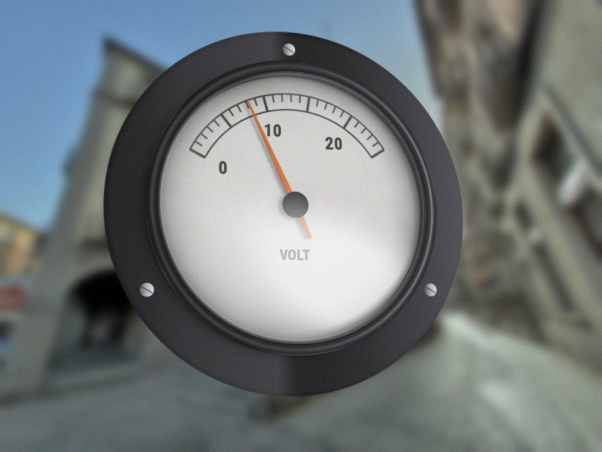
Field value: 8,V
